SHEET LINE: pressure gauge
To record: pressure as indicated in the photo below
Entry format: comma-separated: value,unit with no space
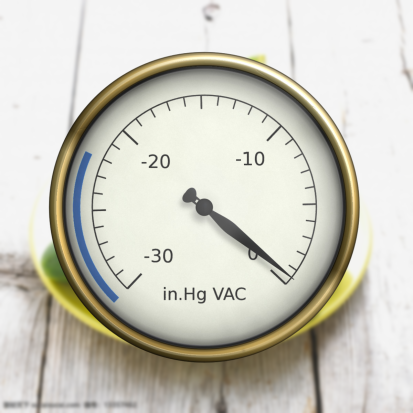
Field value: -0.5,inHg
